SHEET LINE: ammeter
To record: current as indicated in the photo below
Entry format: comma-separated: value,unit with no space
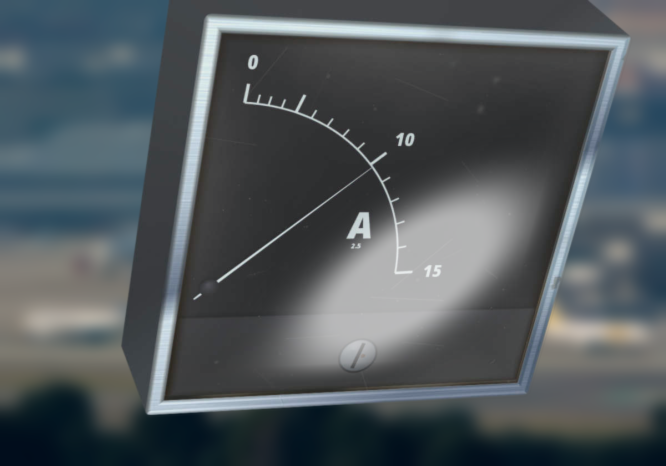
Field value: 10,A
